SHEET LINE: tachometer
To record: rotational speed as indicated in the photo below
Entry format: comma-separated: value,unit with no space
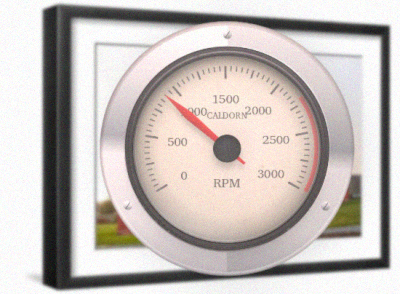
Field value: 900,rpm
